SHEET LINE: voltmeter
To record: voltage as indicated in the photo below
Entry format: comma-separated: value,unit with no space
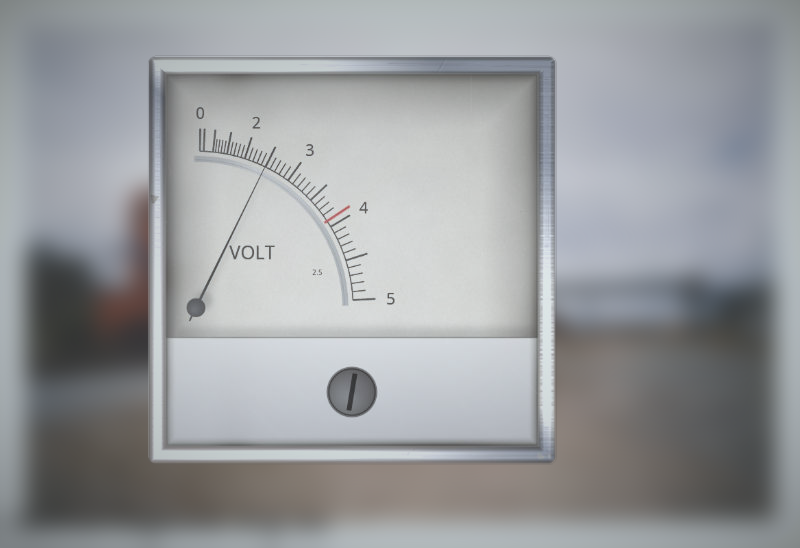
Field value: 2.5,V
